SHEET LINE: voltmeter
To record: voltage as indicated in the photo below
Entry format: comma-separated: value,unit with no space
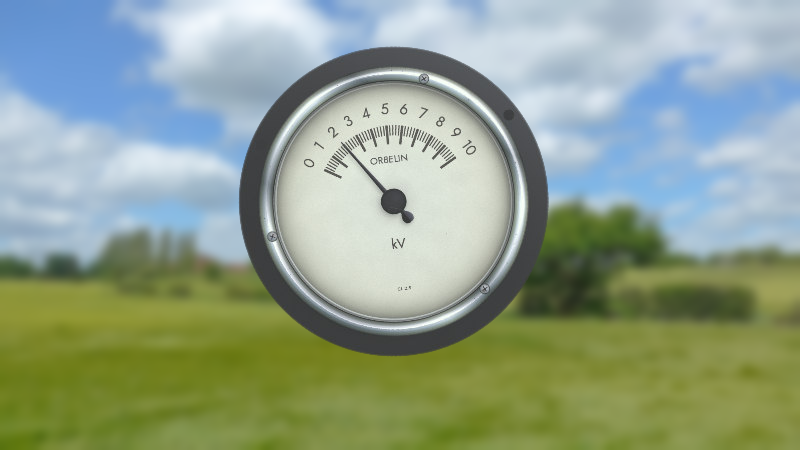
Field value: 2,kV
